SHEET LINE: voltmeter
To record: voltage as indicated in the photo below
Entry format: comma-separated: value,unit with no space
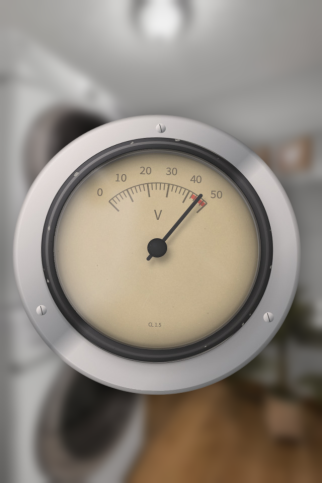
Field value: 46,V
